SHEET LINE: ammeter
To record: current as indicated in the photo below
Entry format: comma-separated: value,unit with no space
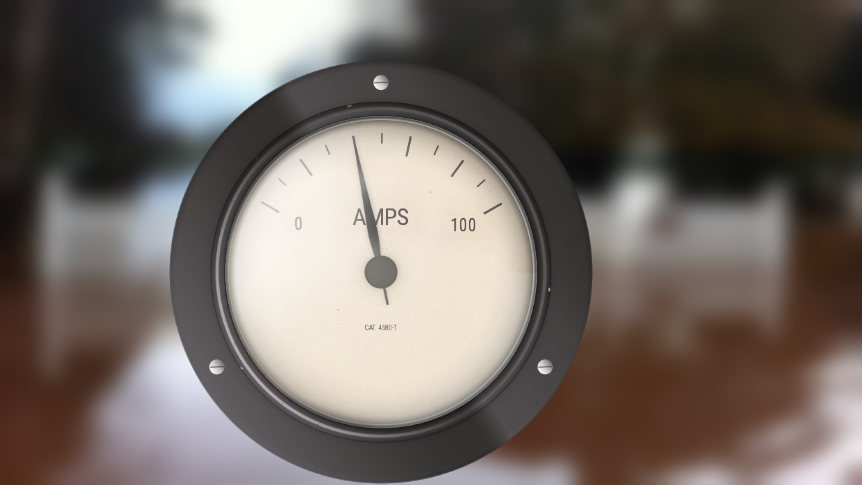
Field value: 40,A
